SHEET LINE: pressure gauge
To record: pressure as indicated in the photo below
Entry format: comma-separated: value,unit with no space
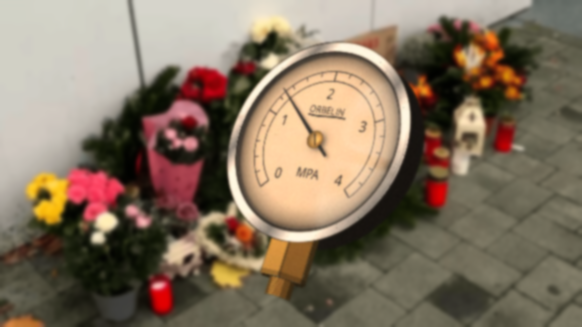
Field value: 1.3,MPa
